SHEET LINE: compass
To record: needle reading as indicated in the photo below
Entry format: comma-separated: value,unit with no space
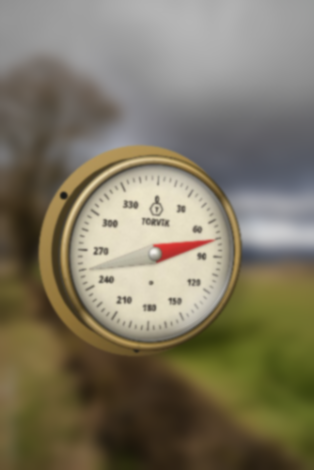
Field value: 75,°
